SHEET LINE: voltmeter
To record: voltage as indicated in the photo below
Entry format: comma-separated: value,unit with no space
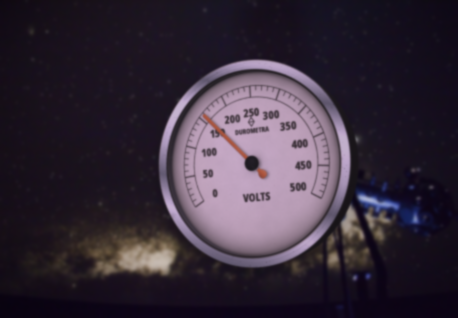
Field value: 160,V
